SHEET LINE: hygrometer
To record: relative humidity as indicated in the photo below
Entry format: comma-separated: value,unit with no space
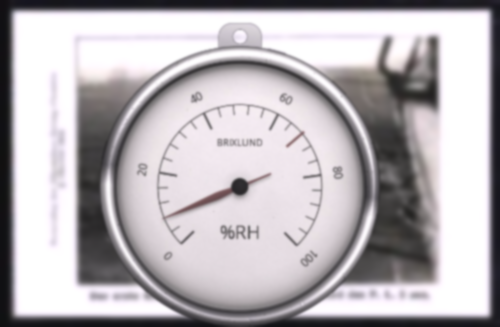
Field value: 8,%
